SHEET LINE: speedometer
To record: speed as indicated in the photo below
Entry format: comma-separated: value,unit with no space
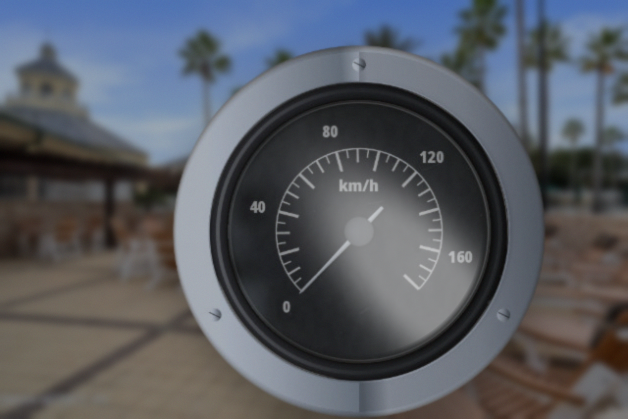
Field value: 0,km/h
